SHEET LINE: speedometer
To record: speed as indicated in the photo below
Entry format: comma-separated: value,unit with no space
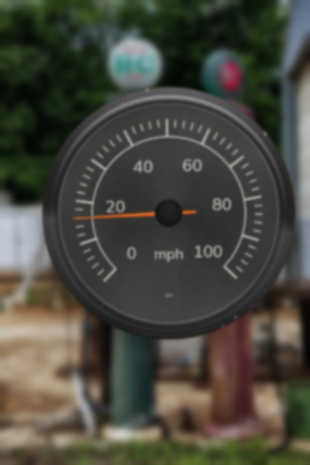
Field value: 16,mph
